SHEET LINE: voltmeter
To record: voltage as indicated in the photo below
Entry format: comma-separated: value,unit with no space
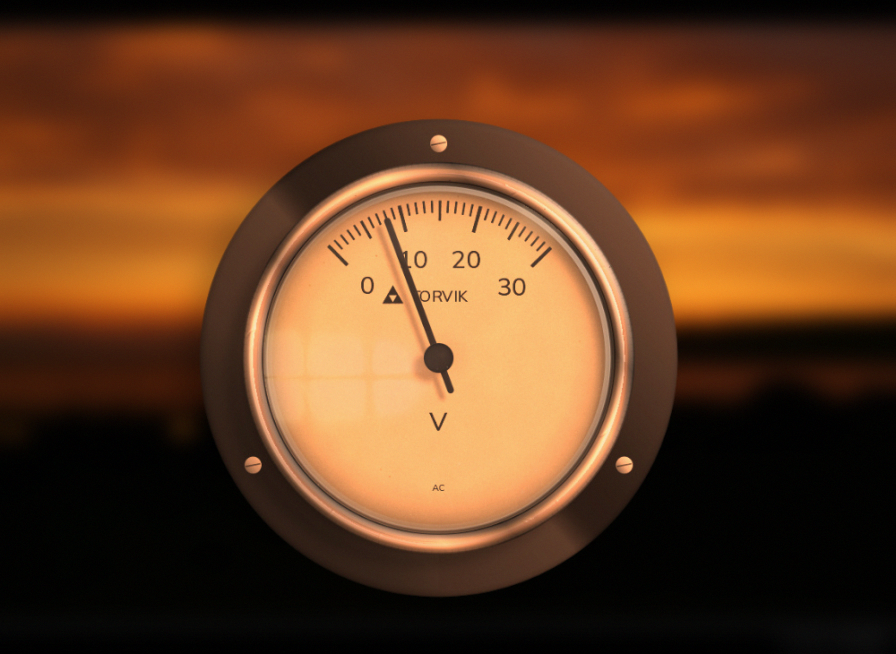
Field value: 8,V
